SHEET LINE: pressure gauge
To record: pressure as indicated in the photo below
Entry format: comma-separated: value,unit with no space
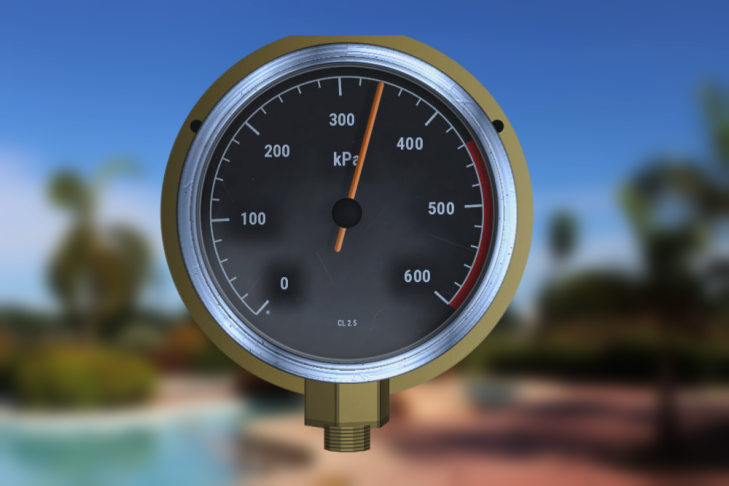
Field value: 340,kPa
